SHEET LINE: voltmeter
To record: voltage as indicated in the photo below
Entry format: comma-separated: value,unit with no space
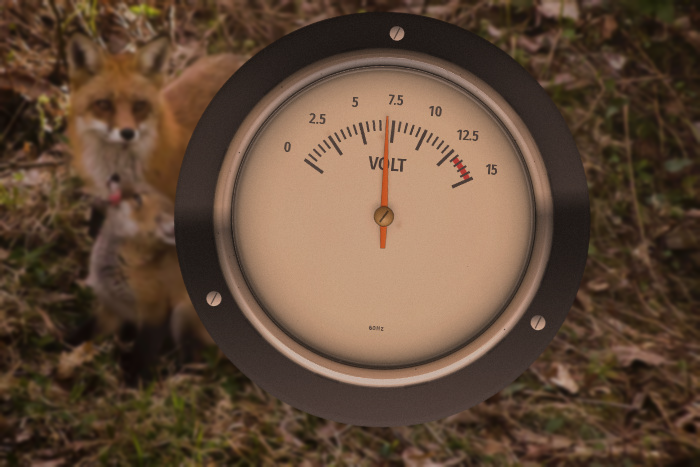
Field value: 7,V
